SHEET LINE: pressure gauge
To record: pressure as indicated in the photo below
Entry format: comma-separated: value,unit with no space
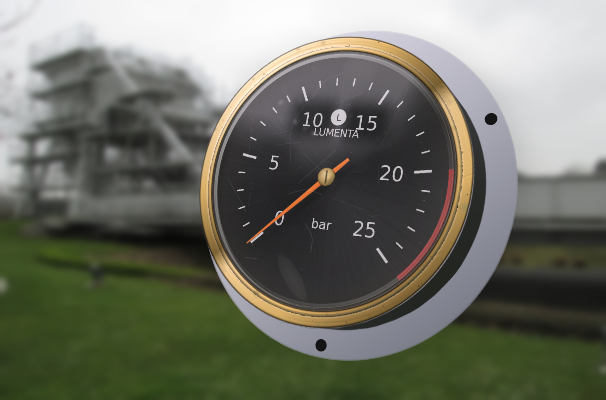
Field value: 0,bar
